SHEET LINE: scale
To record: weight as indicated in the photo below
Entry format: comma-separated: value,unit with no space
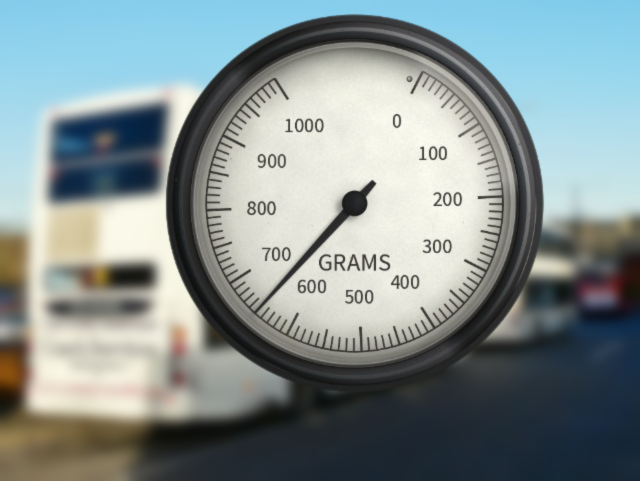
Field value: 650,g
